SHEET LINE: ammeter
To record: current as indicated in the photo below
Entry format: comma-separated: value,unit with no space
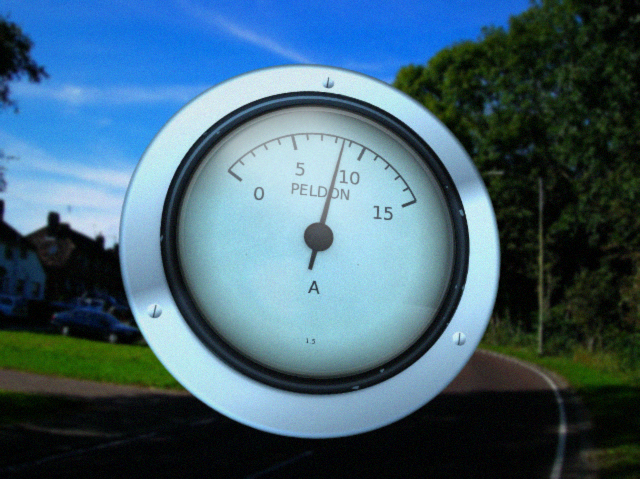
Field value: 8.5,A
